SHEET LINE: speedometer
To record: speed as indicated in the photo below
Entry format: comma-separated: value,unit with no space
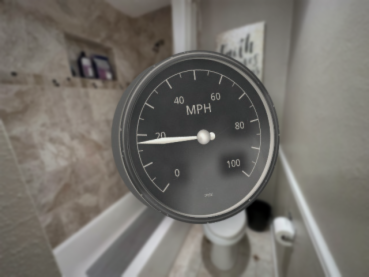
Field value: 17.5,mph
